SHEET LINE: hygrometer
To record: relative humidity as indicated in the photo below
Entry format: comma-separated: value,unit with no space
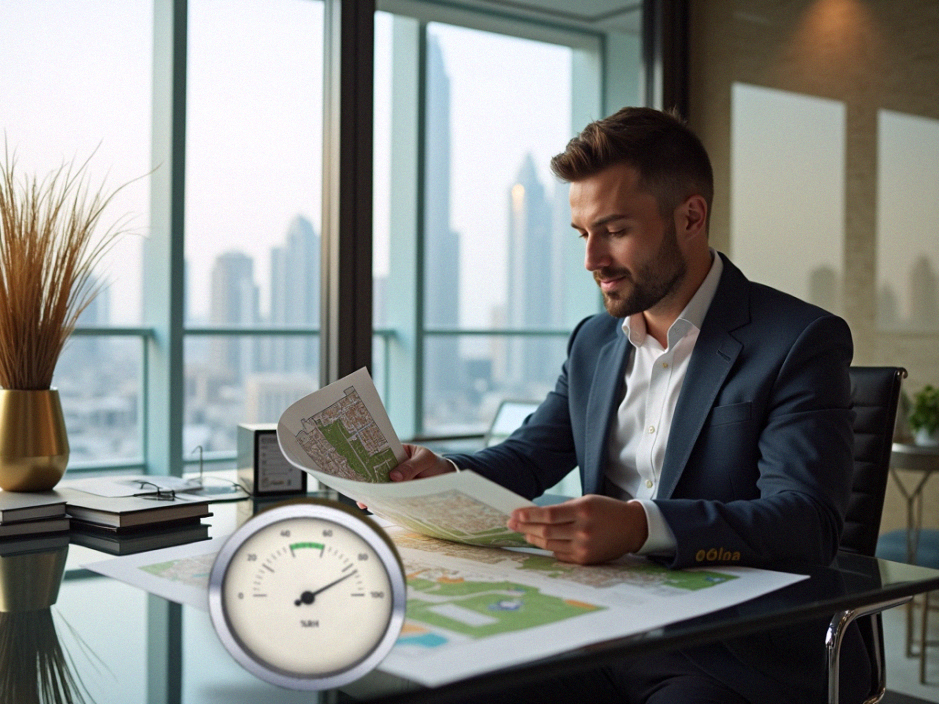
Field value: 84,%
